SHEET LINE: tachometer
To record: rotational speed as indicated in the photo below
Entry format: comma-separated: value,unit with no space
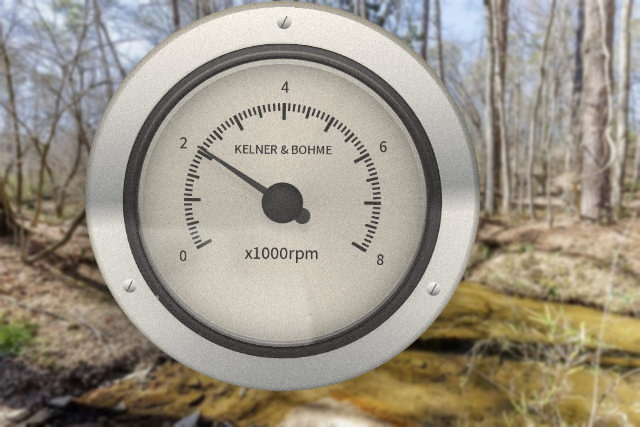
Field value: 2100,rpm
